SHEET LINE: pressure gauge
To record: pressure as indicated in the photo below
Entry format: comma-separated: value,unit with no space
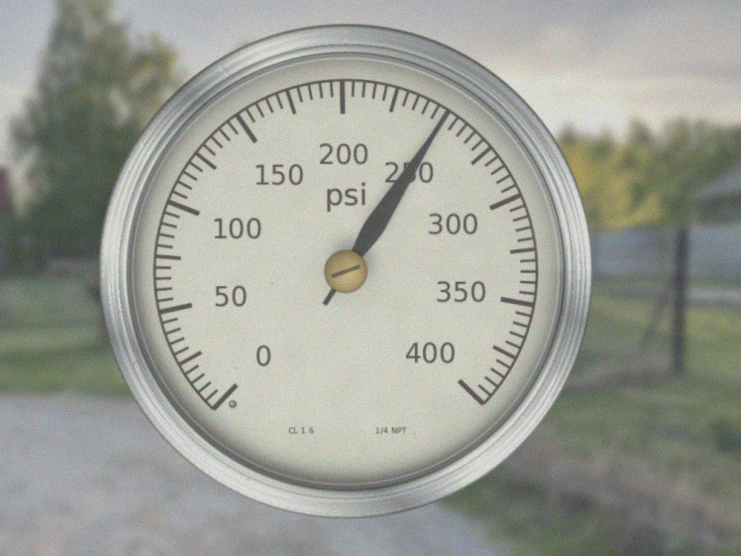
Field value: 250,psi
